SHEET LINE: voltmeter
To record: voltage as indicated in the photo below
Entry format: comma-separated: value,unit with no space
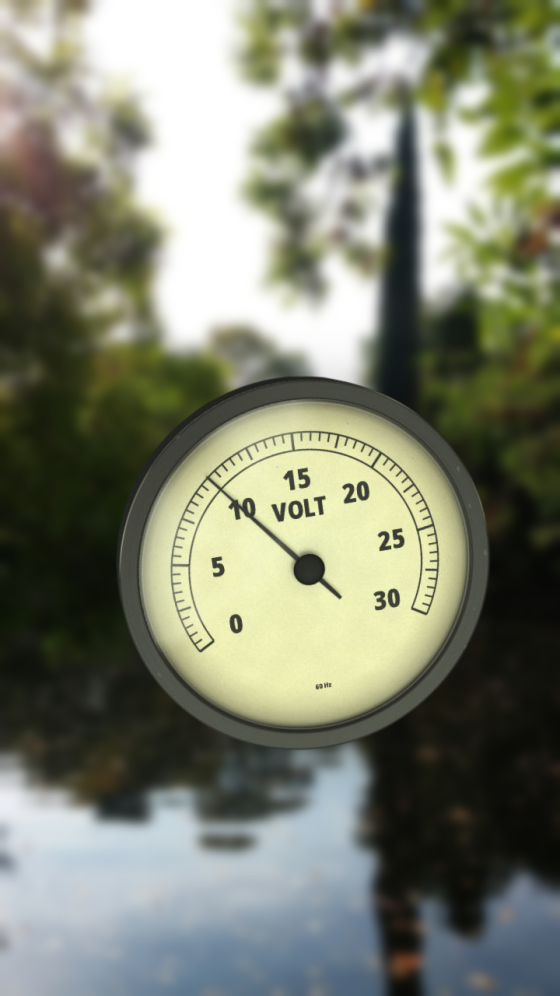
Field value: 10,V
